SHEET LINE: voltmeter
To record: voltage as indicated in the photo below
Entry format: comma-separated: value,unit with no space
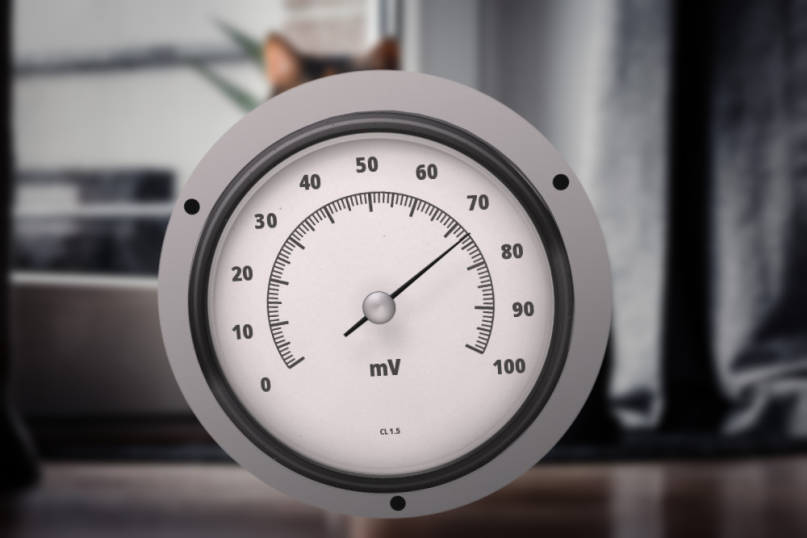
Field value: 73,mV
